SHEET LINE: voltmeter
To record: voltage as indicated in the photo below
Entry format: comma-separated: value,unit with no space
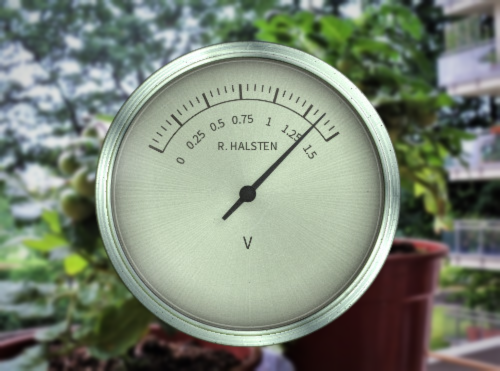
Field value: 1.35,V
